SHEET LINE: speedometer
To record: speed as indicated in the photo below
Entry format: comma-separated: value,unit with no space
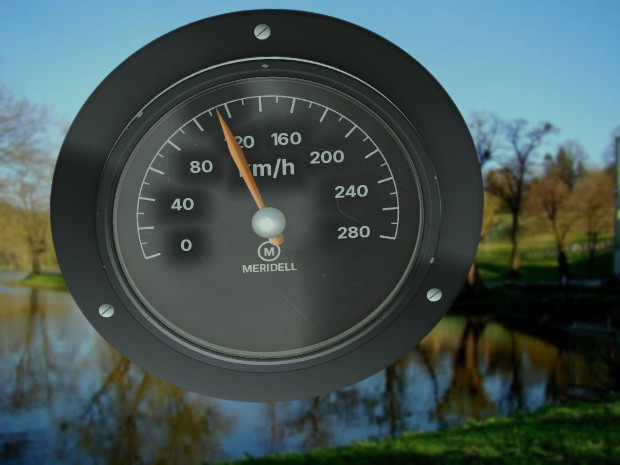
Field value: 115,km/h
